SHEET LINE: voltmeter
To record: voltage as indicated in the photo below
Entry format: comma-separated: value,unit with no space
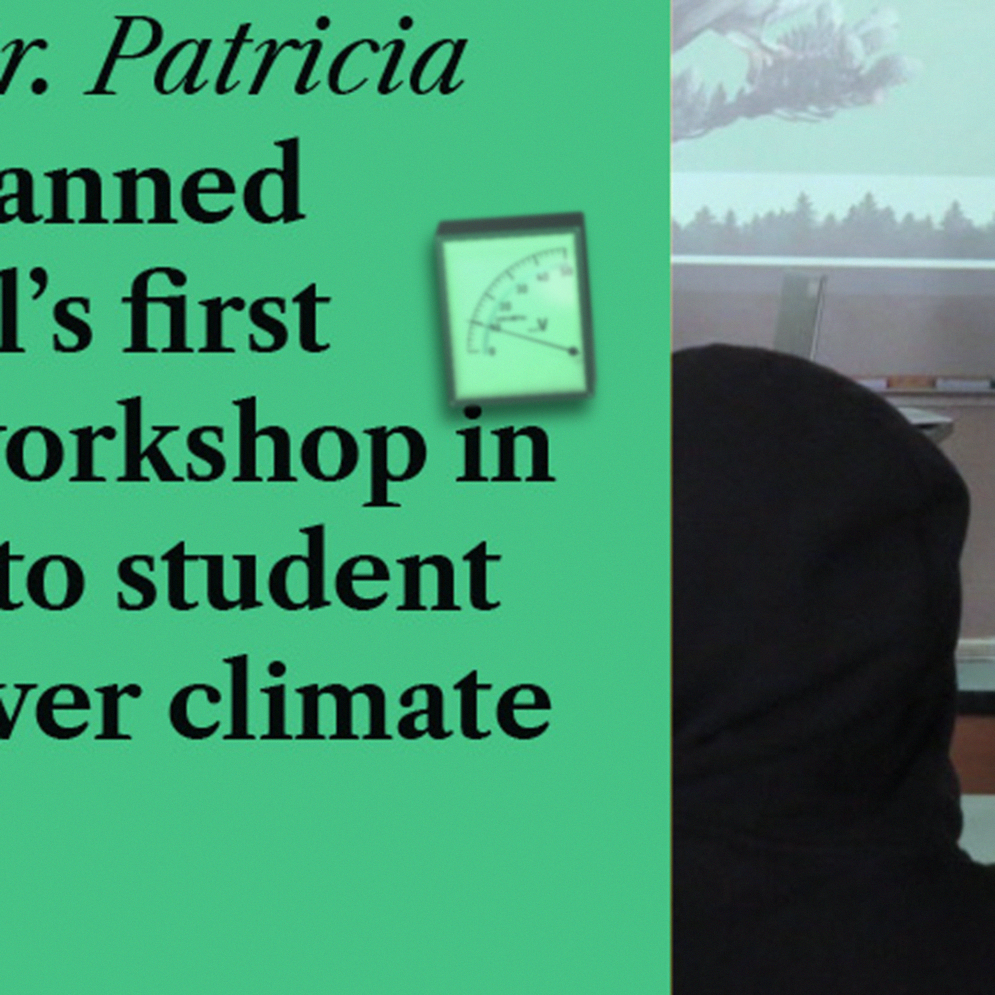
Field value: 10,V
